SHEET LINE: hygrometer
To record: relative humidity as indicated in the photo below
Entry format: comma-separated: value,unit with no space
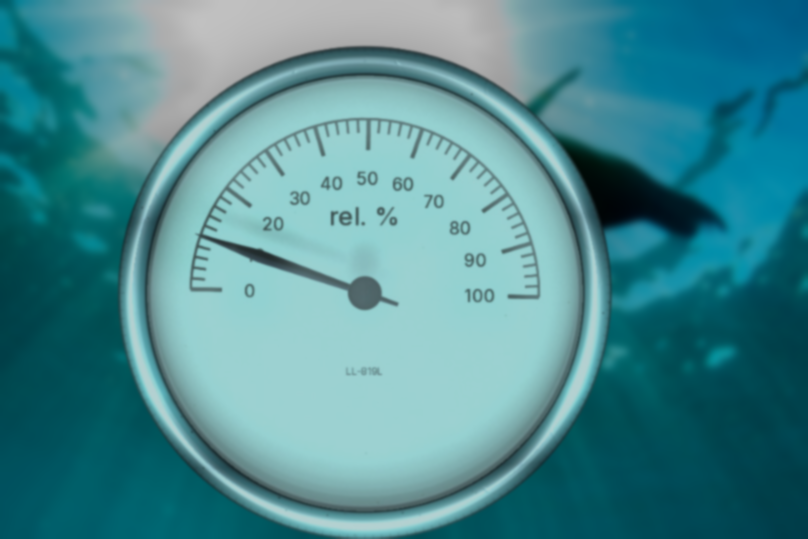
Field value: 10,%
